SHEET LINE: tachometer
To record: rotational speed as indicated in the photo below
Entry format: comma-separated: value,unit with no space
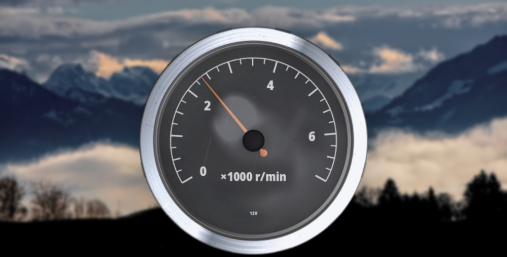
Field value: 2375,rpm
